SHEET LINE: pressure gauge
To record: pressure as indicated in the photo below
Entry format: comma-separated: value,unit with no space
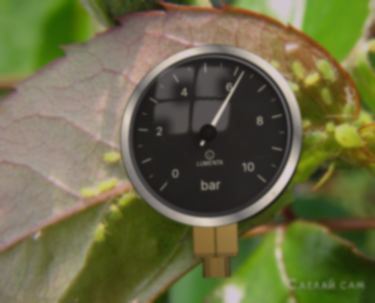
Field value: 6.25,bar
